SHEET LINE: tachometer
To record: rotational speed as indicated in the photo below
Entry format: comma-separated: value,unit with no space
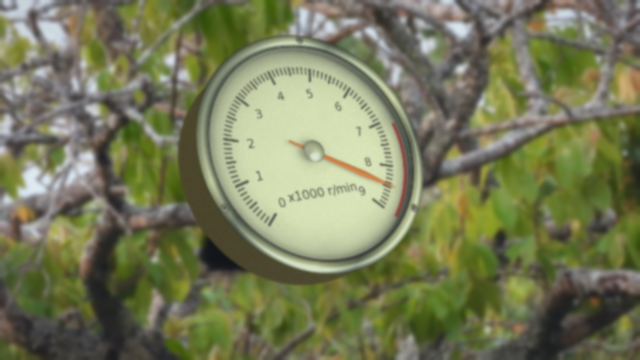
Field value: 8500,rpm
